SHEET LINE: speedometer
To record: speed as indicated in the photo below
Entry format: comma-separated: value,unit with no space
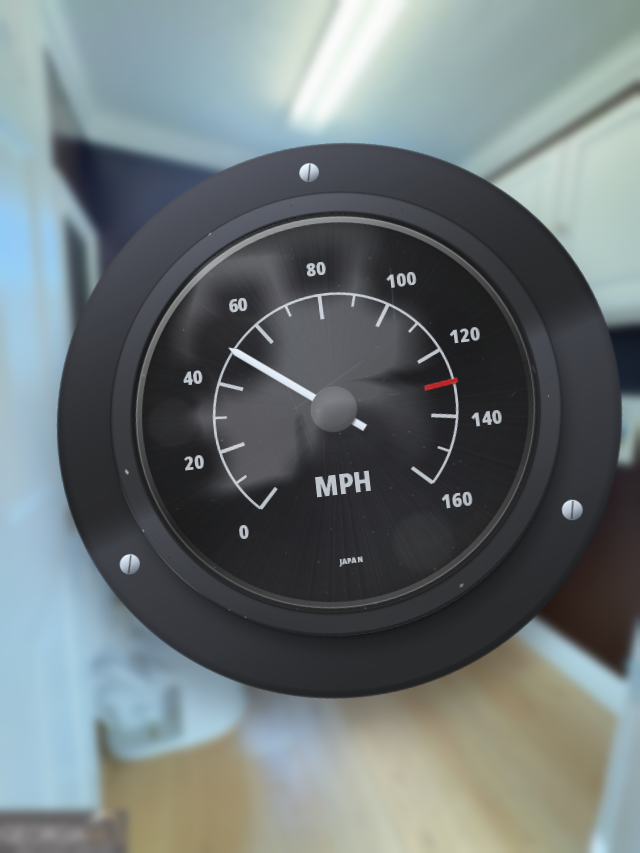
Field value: 50,mph
